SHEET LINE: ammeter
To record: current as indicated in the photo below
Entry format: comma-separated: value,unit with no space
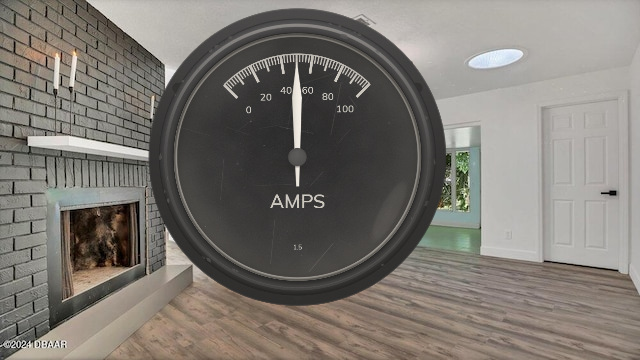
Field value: 50,A
